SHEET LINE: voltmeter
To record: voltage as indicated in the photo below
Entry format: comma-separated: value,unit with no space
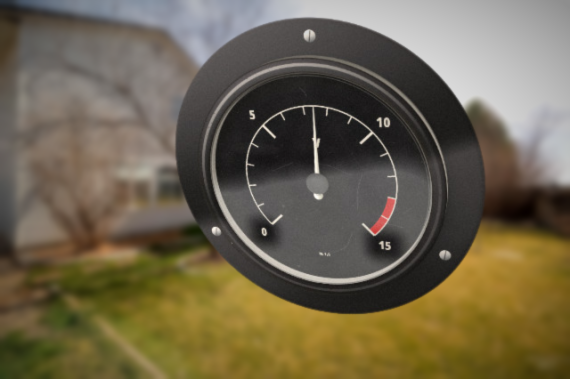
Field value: 7.5,V
